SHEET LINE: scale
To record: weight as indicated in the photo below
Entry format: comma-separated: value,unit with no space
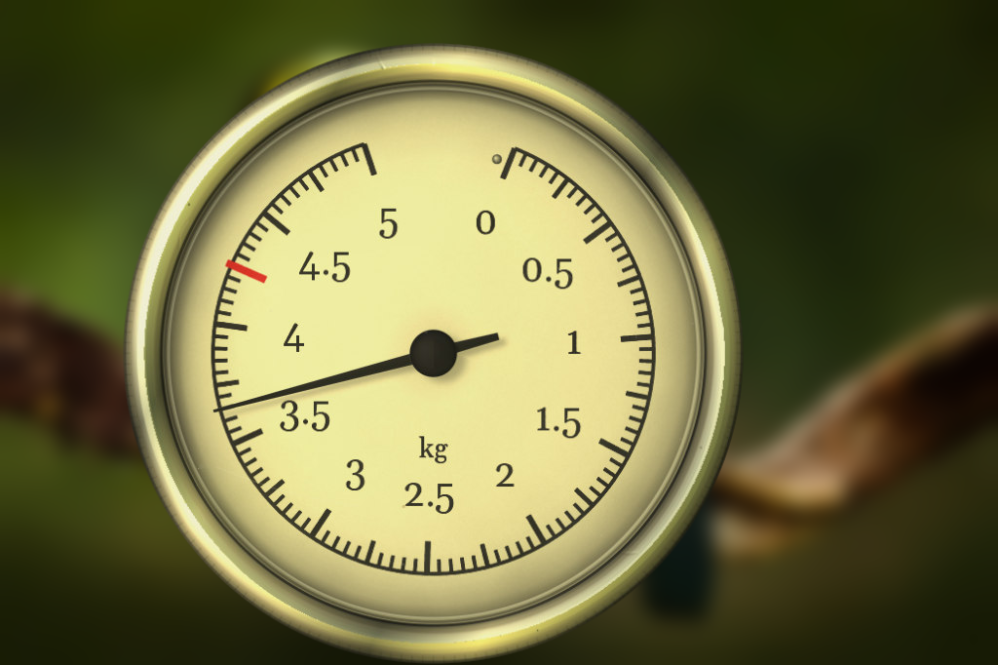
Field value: 3.65,kg
